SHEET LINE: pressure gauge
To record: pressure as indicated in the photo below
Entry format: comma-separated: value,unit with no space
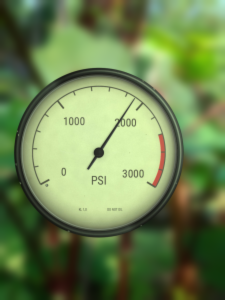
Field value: 1900,psi
